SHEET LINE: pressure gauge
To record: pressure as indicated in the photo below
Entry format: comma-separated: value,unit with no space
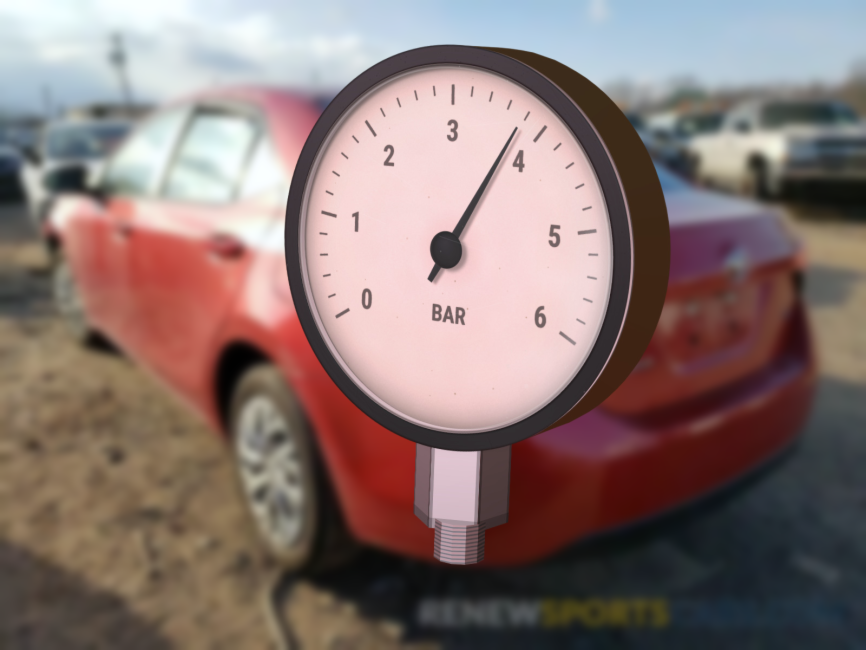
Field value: 3.8,bar
